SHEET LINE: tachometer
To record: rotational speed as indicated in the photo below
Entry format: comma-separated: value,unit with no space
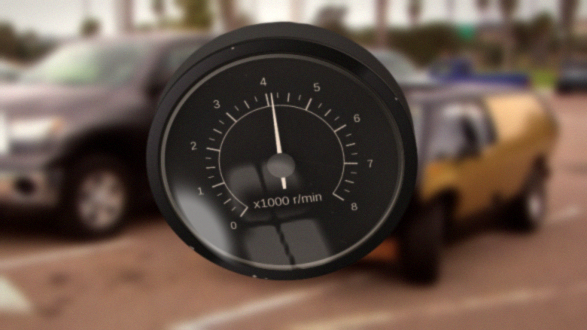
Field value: 4125,rpm
